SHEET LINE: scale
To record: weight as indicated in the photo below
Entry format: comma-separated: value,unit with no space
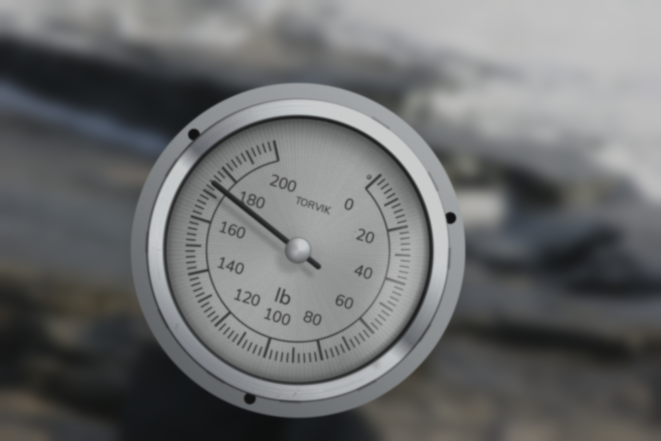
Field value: 174,lb
